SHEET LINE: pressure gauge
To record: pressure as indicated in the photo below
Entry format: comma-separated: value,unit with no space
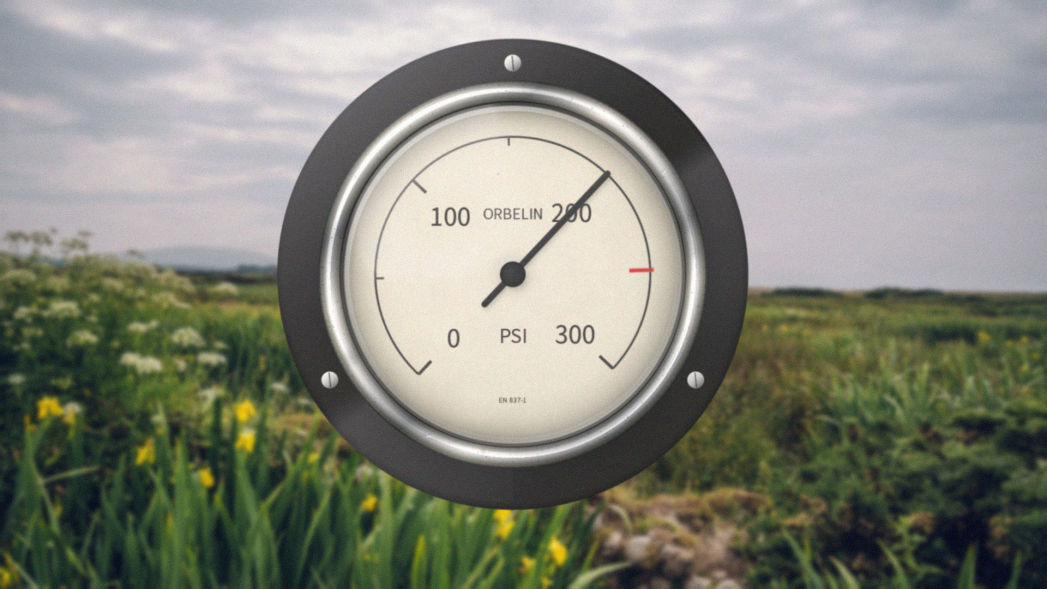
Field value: 200,psi
